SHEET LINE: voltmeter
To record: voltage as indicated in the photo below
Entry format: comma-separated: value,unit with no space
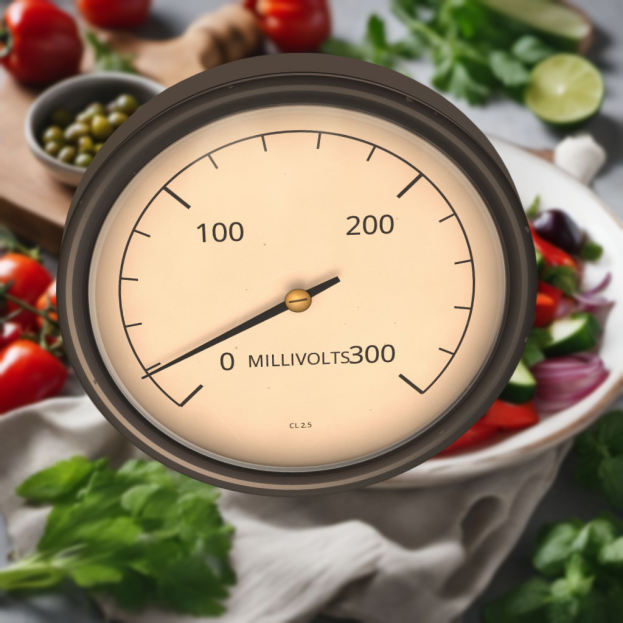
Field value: 20,mV
